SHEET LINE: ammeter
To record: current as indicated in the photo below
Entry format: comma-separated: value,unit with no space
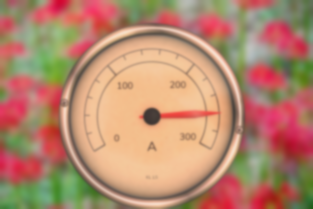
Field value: 260,A
